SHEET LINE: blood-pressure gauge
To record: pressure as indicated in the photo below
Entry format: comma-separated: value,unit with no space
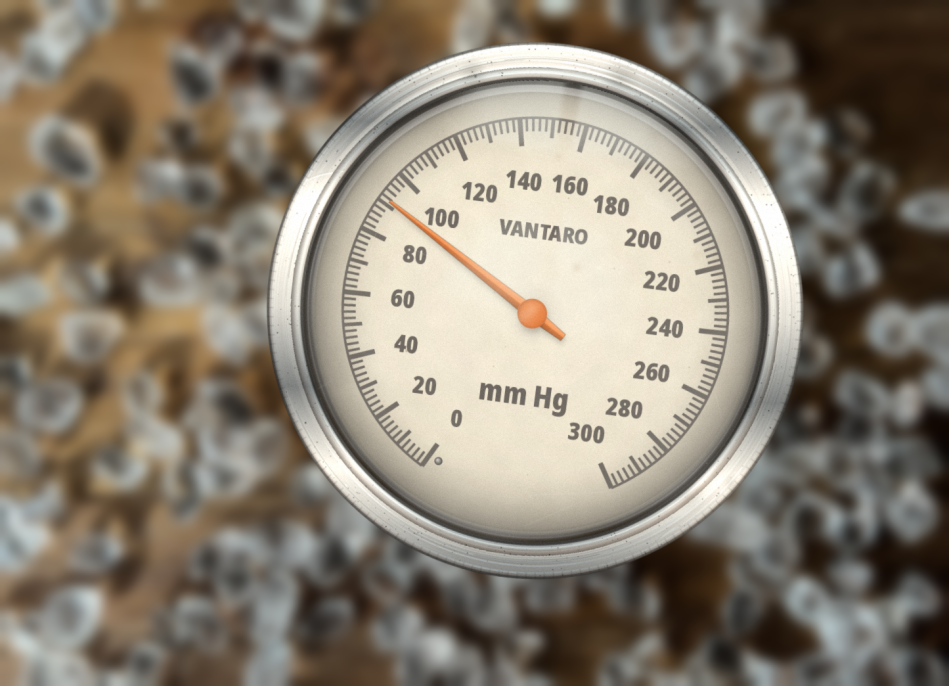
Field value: 92,mmHg
